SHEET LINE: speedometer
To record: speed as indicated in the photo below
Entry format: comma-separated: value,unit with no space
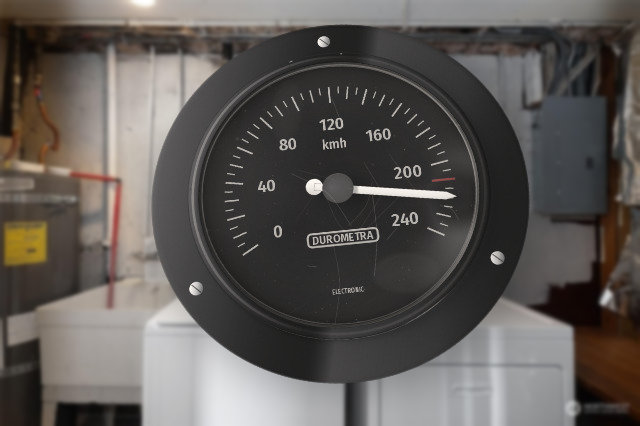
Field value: 220,km/h
